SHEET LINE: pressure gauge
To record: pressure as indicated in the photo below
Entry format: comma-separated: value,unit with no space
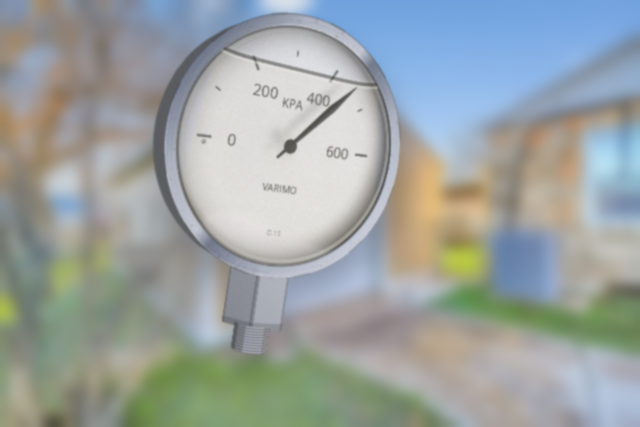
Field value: 450,kPa
